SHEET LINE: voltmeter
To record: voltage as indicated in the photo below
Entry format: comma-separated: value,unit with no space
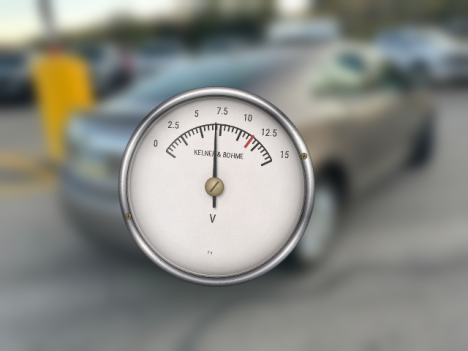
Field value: 7,V
